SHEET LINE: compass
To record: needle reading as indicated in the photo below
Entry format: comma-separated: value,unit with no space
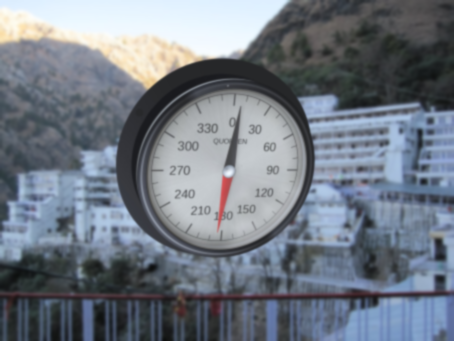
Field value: 185,°
